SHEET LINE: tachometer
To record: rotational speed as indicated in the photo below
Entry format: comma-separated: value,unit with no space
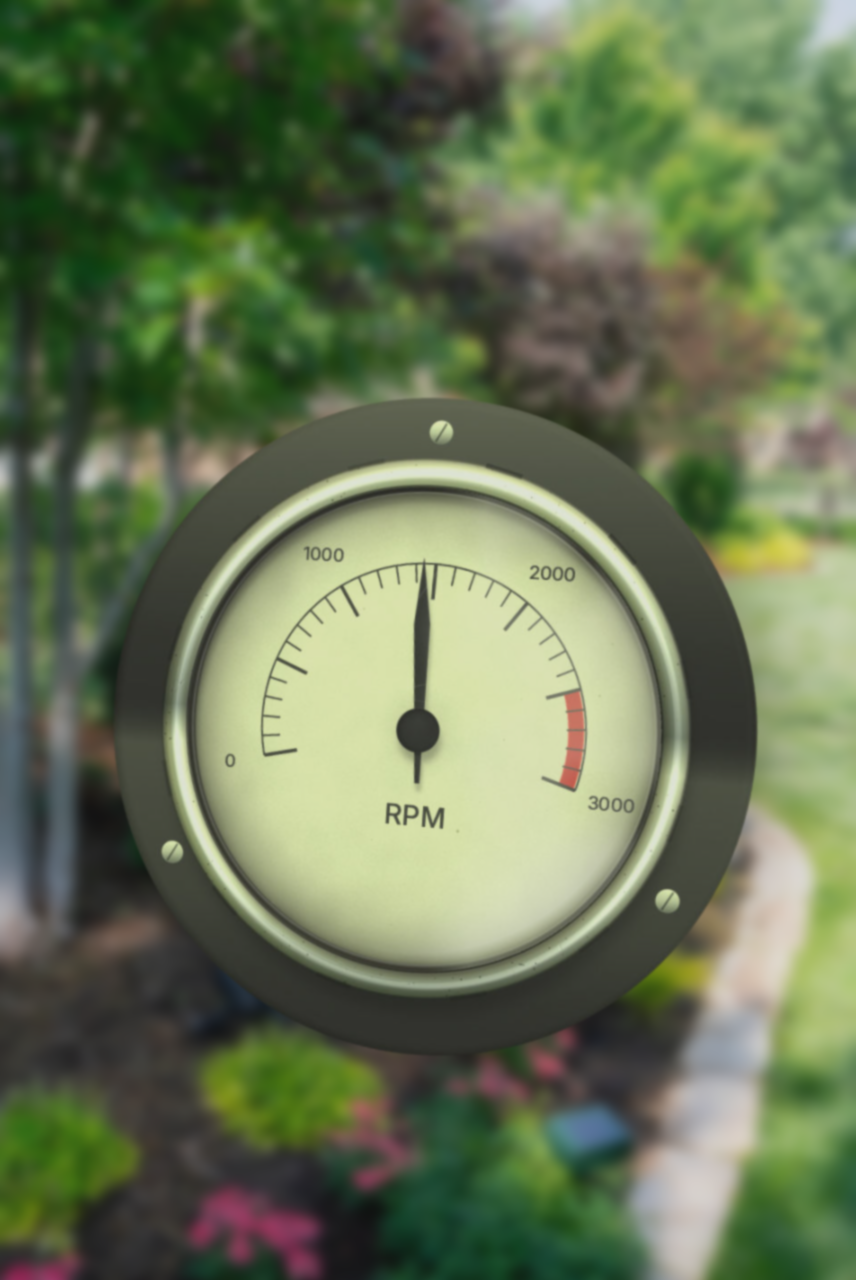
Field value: 1450,rpm
